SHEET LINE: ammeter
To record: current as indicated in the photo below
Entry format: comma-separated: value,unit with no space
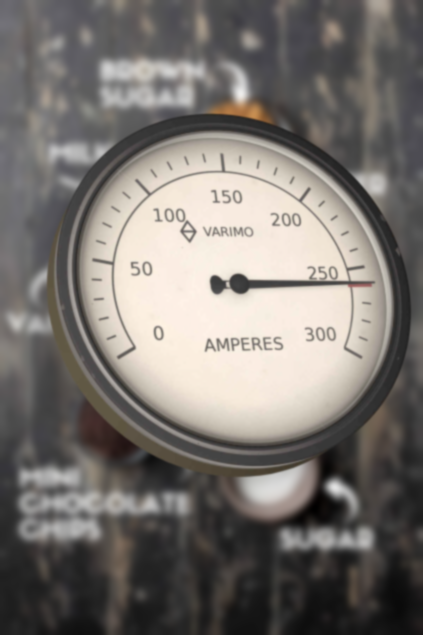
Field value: 260,A
